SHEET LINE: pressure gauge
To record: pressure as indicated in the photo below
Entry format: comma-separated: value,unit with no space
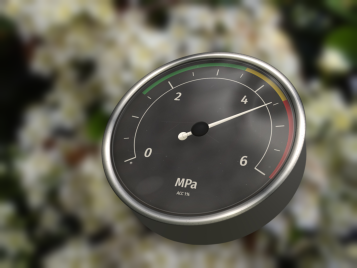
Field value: 4.5,MPa
